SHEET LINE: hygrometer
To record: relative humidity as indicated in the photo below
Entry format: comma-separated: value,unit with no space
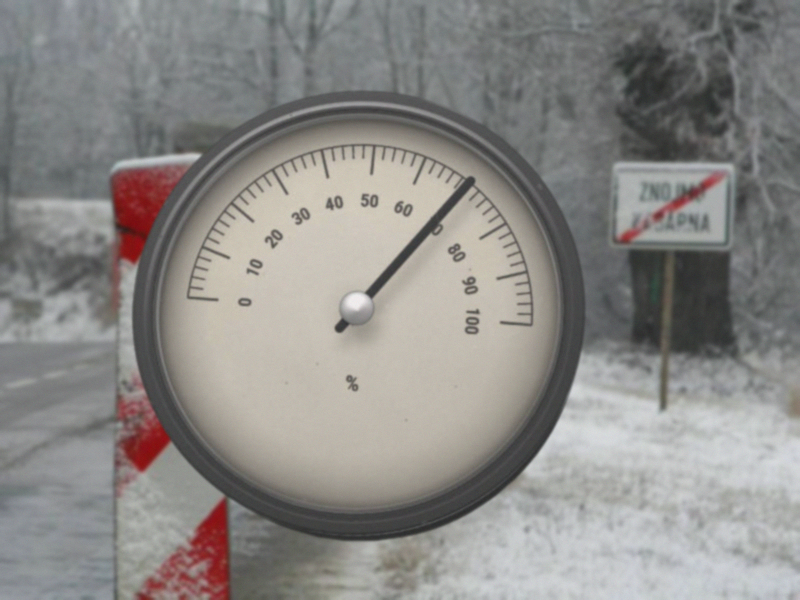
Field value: 70,%
